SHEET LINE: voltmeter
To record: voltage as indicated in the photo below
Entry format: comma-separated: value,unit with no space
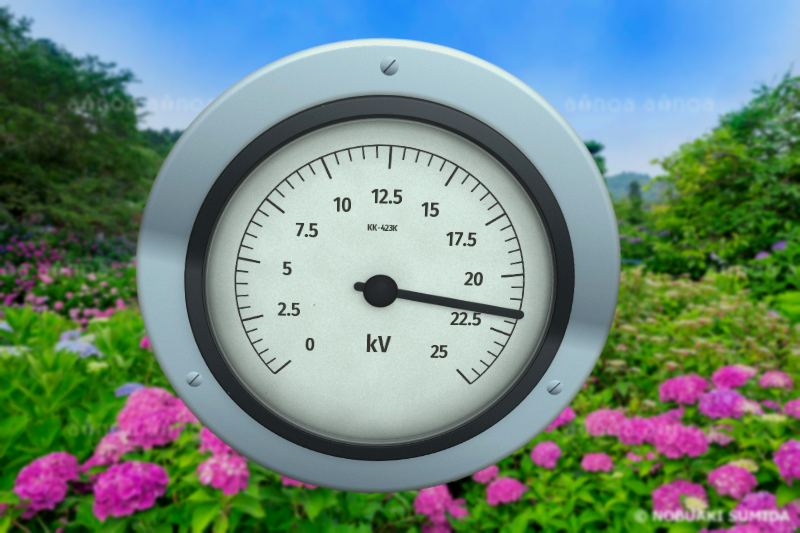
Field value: 21.5,kV
